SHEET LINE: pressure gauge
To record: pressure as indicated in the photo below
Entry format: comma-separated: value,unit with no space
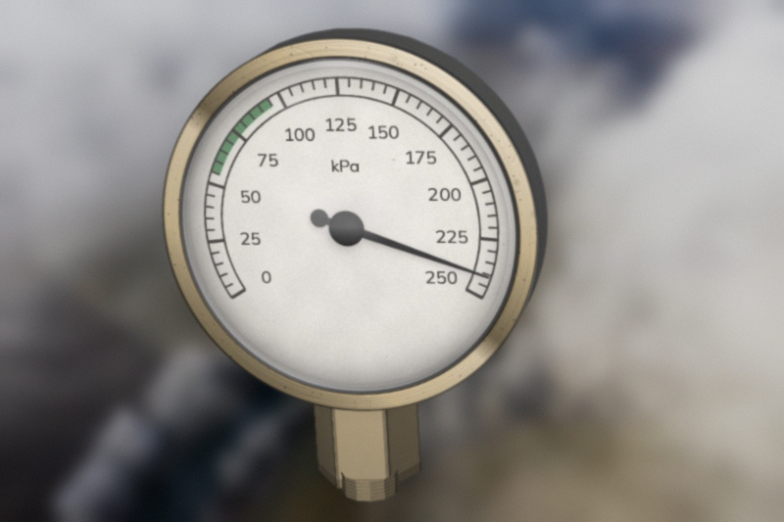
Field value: 240,kPa
